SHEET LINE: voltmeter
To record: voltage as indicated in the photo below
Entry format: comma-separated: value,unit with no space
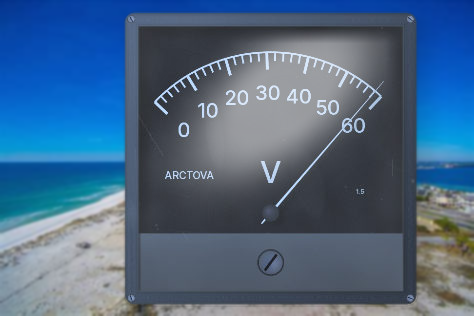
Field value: 58,V
